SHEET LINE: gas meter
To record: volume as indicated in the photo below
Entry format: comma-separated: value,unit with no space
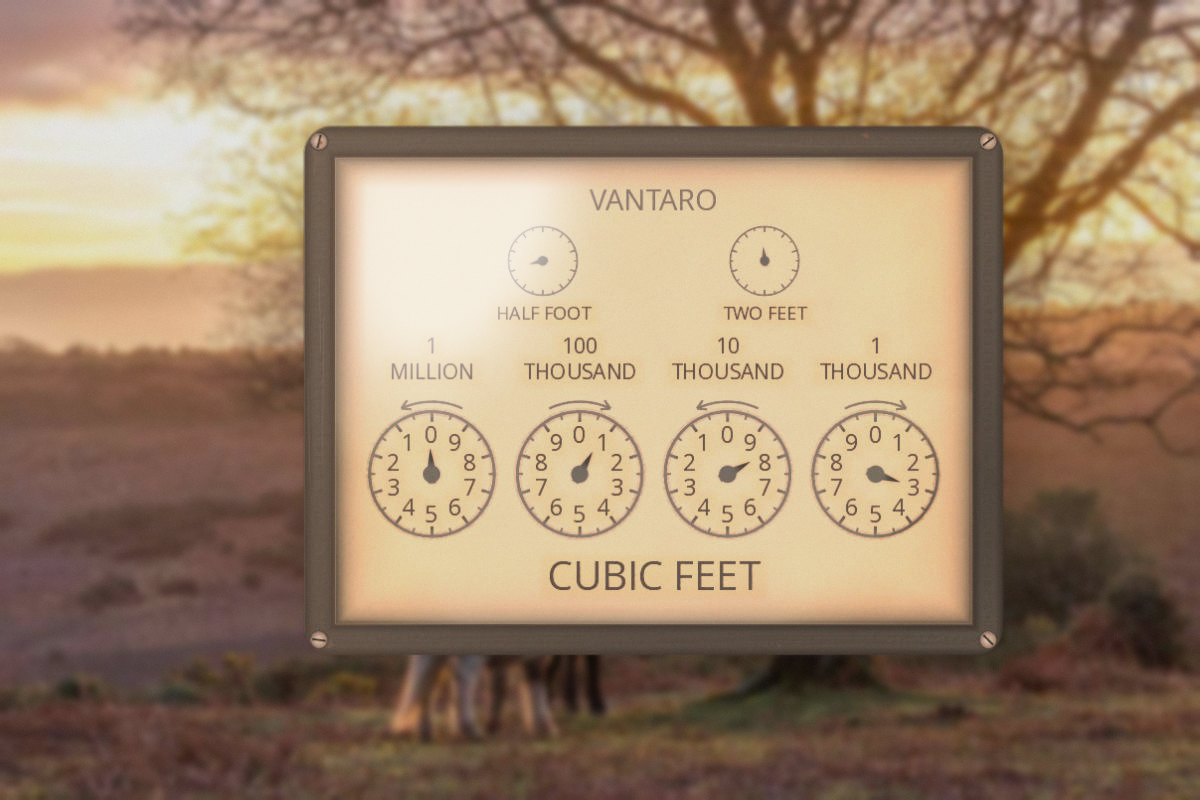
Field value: 8300,ft³
